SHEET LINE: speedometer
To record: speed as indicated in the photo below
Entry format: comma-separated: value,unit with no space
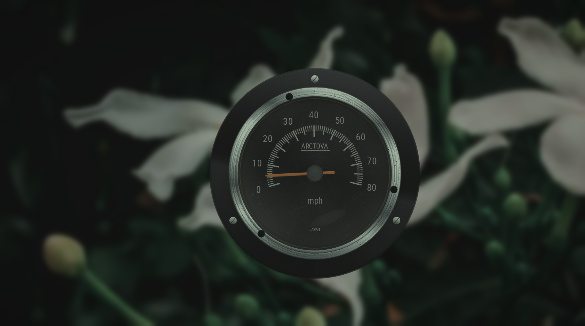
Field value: 5,mph
